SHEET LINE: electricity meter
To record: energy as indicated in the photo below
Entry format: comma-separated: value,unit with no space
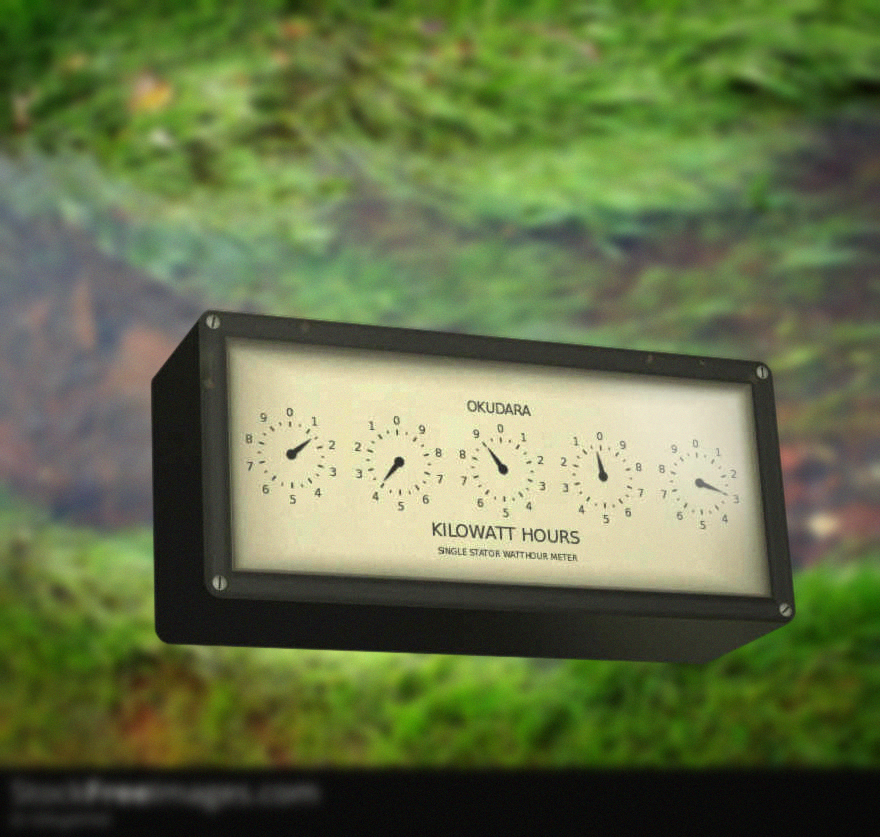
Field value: 13903,kWh
